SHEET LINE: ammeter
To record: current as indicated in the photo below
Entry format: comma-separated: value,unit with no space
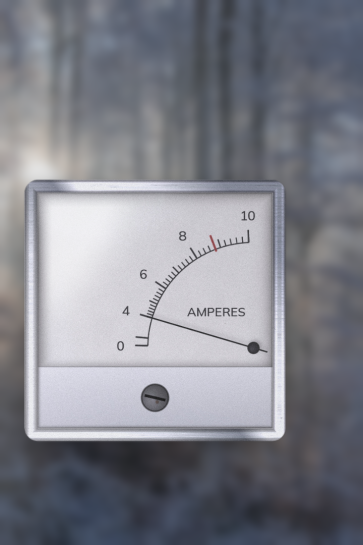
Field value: 4,A
